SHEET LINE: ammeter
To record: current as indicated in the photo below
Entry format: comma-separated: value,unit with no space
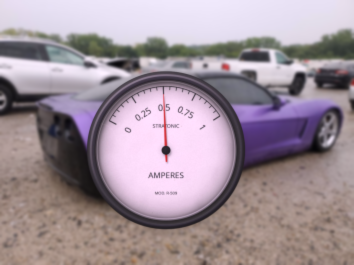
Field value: 0.5,A
